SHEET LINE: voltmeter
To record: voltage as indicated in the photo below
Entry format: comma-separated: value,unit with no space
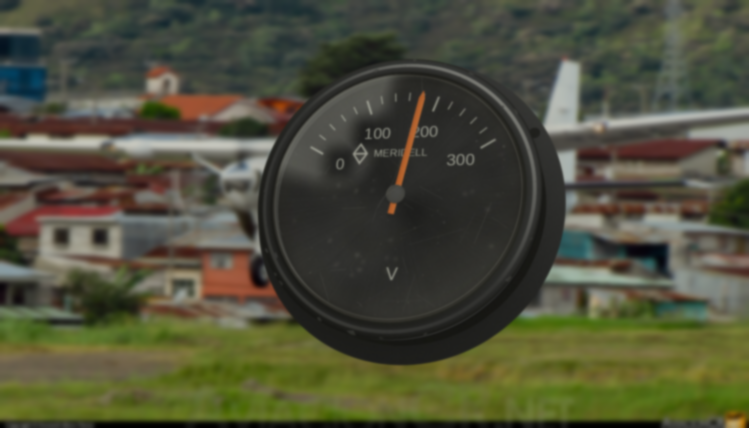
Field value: 180,V
